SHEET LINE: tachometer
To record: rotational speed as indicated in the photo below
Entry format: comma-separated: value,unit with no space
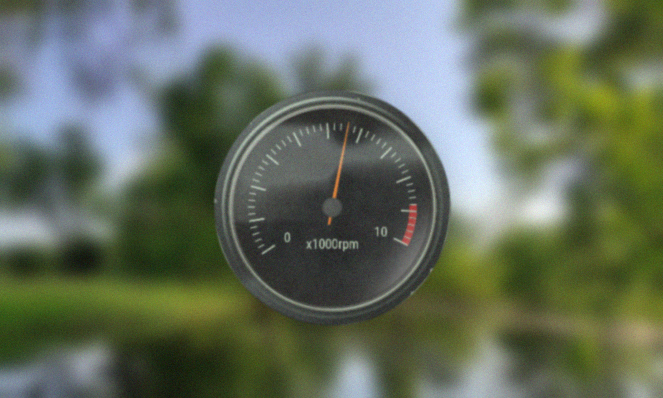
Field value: 5600,rpm
